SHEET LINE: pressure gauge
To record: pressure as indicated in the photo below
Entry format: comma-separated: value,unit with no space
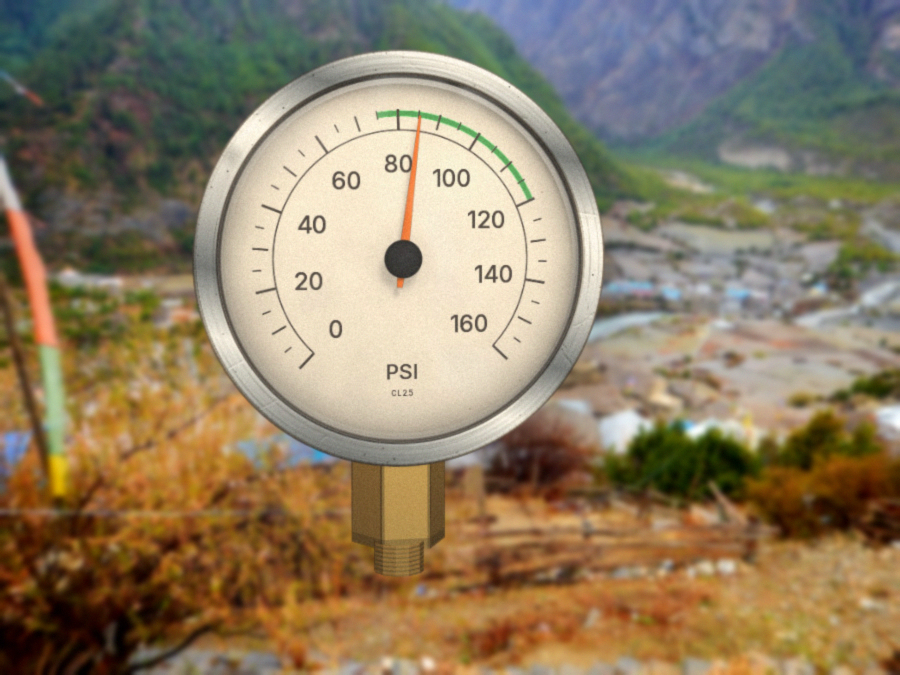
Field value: 85,psi
